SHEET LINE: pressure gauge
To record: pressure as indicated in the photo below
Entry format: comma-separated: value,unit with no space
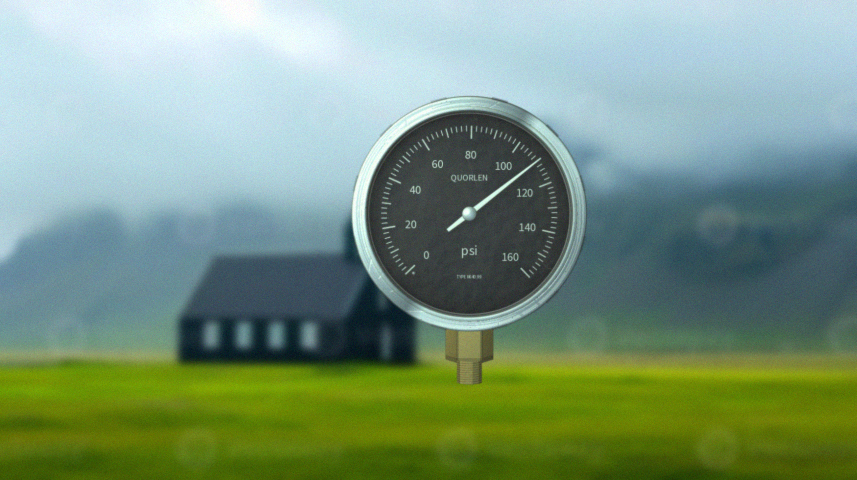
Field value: 110,psi
